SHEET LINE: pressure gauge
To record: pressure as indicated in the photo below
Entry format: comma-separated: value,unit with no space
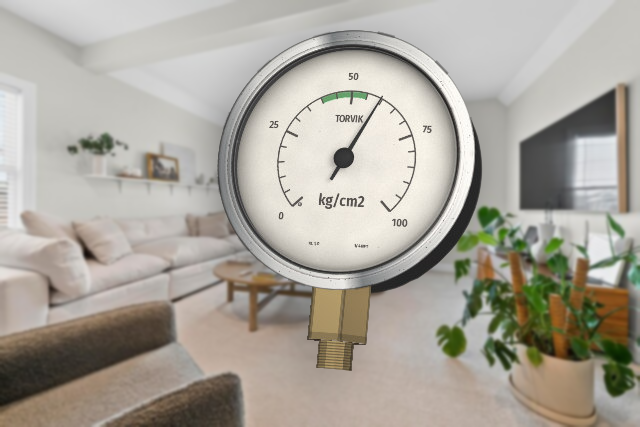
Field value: 60,kg/cm²
